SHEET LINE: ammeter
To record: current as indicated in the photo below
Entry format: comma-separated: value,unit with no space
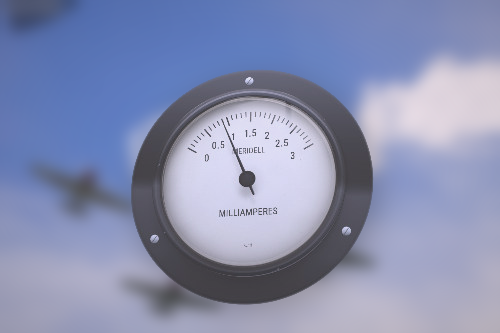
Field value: 0.9,mA
